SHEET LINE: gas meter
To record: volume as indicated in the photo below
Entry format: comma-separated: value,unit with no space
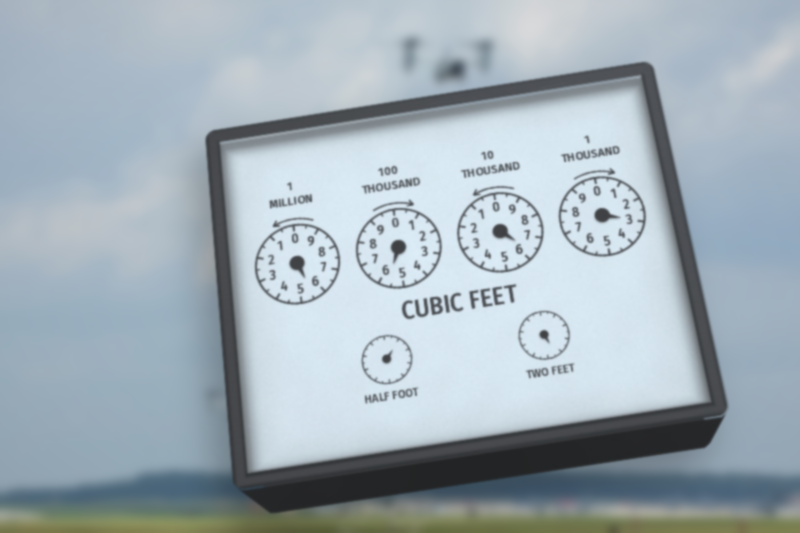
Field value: 556300,ft³
